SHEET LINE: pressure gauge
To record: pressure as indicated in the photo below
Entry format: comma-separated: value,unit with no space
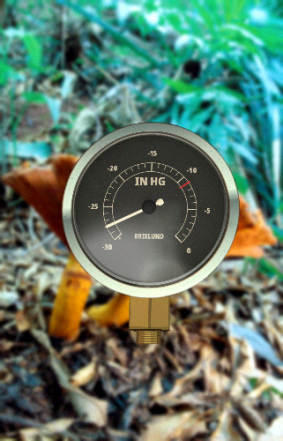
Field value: -28,inHg
